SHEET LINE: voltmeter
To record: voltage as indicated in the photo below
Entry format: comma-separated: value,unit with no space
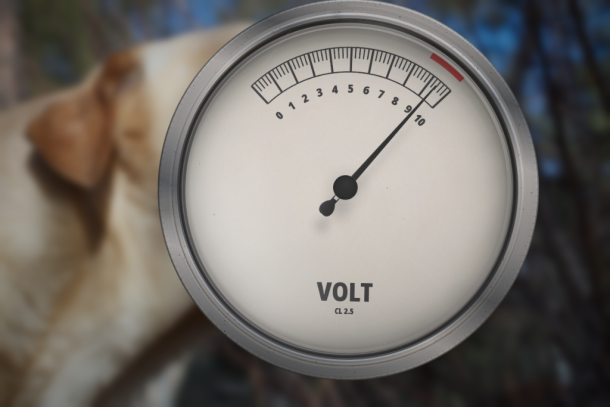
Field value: 9.4,V
